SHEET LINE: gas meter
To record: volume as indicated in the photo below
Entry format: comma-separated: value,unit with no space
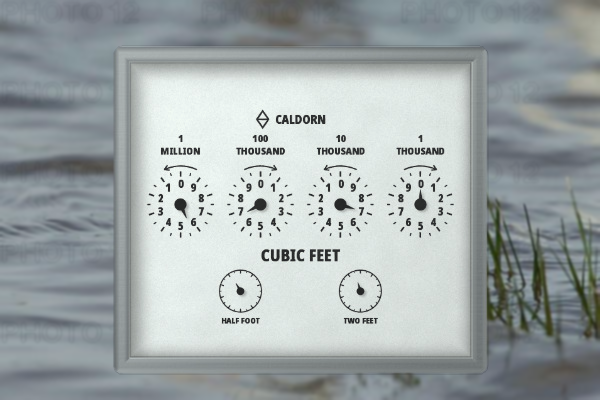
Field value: 567000,ft³
